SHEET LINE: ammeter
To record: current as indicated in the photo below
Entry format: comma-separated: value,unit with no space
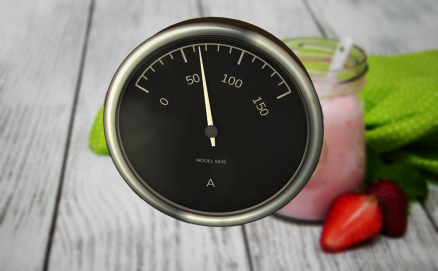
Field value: 65,A
